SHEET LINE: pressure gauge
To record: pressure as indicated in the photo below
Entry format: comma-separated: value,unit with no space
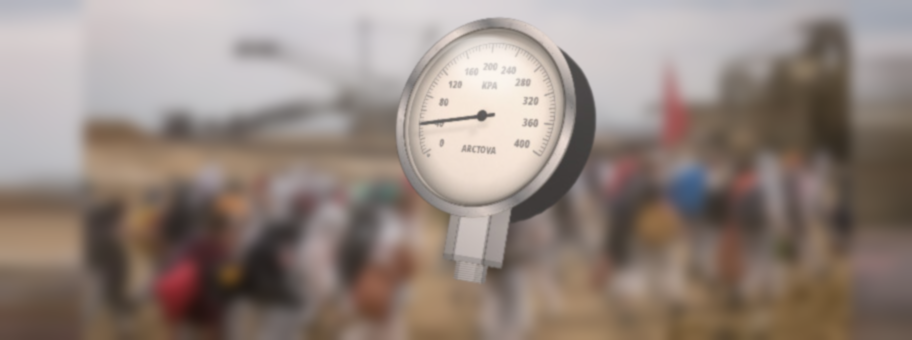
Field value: 40,kPa
